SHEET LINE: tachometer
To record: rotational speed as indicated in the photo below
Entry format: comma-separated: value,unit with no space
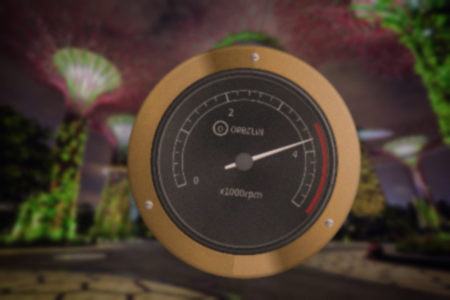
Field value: 3800,rpm
